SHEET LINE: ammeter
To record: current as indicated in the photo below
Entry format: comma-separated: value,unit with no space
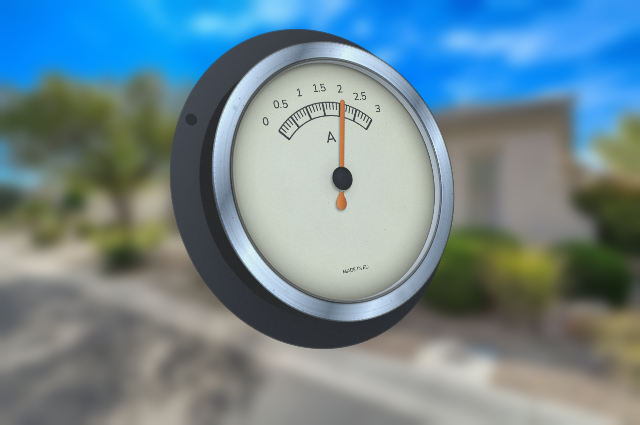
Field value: 2,A
